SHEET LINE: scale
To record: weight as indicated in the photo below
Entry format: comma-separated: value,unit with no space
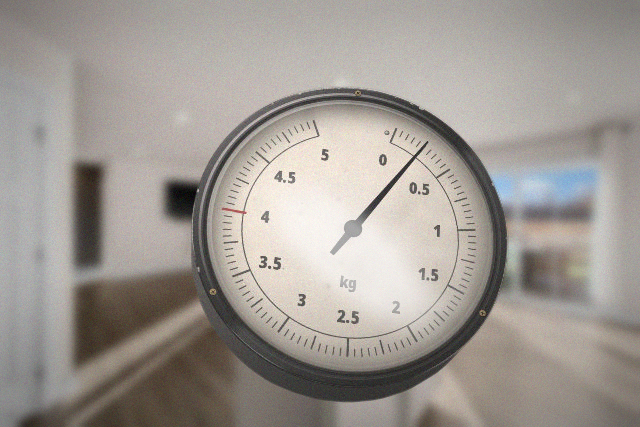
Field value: 0.25,kg
